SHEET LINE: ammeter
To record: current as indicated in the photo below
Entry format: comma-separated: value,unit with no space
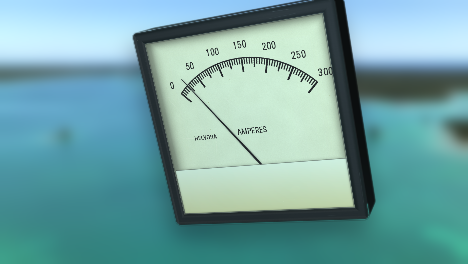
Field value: 25,A
